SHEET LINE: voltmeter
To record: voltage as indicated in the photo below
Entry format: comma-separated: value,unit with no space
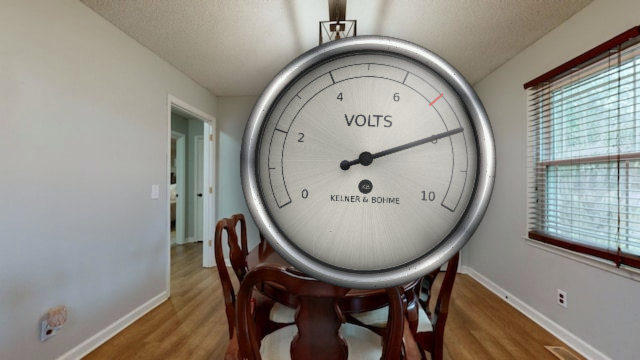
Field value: 8,V
